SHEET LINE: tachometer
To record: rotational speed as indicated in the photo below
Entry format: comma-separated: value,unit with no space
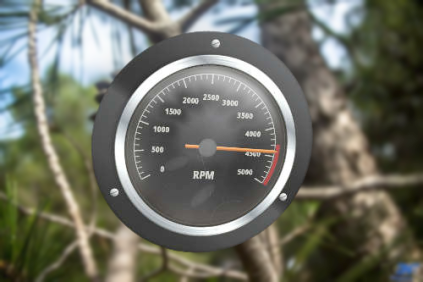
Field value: 4400,rpm
